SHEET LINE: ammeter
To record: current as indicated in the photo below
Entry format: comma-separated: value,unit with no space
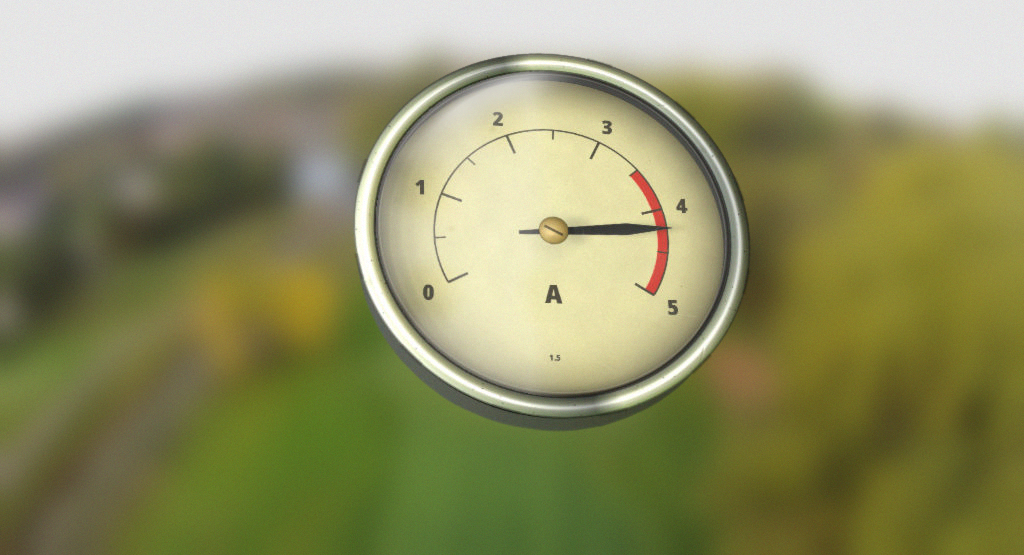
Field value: 4.25,A
